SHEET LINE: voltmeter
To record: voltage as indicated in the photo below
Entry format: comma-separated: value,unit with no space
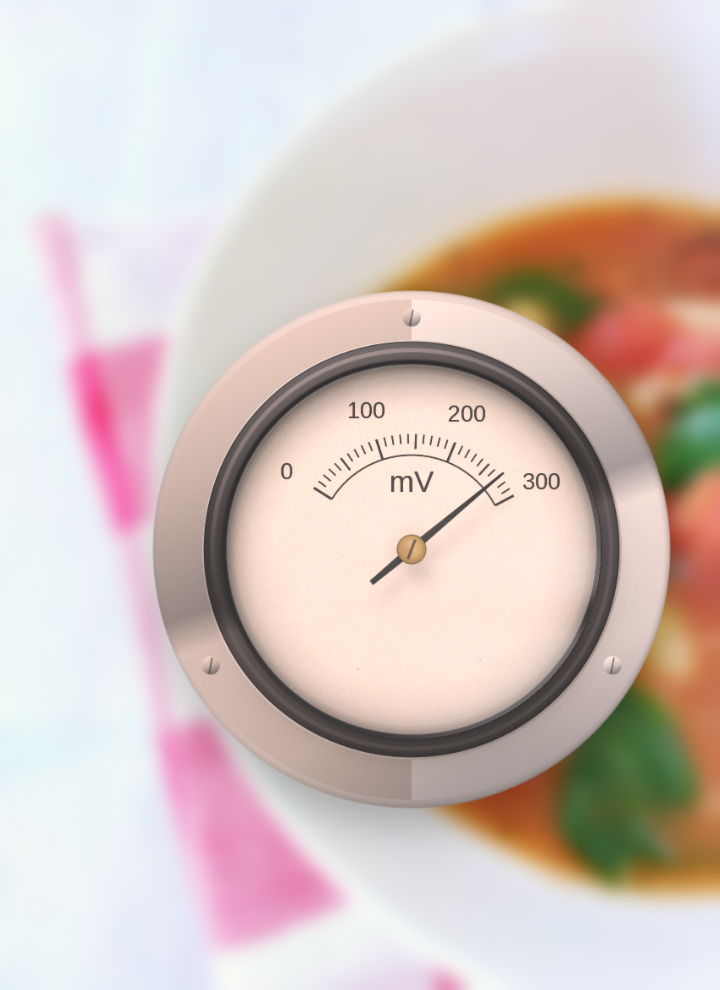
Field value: 270,mV
